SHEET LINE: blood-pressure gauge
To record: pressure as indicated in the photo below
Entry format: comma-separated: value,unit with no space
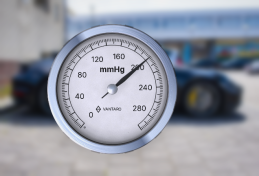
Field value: 200,mmHg
